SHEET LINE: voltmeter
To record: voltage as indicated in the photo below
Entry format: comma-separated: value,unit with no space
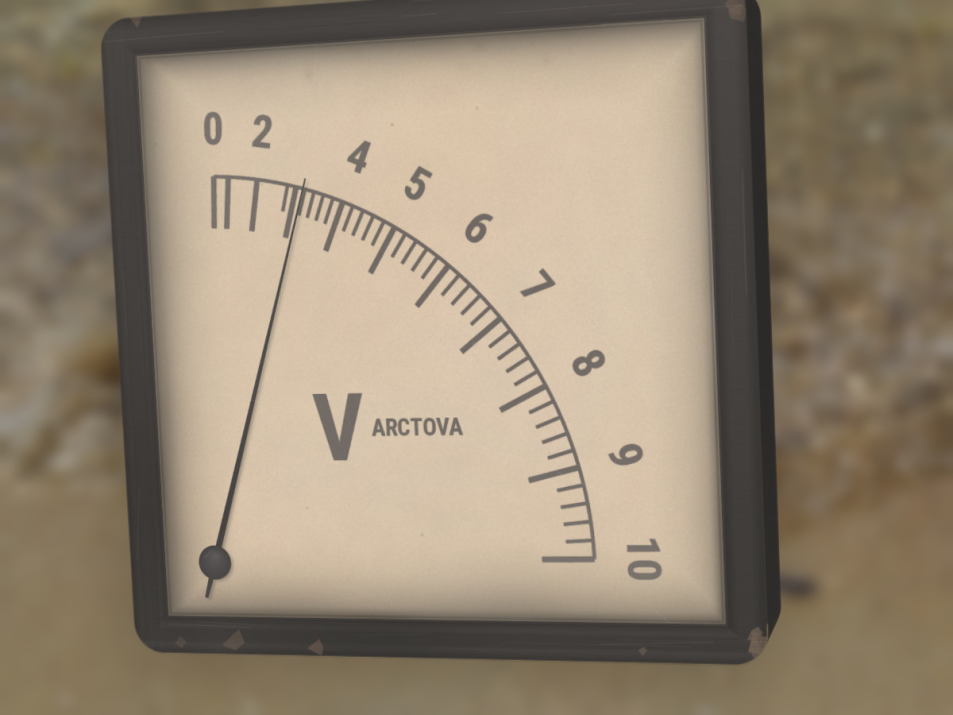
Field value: 3.2,V
